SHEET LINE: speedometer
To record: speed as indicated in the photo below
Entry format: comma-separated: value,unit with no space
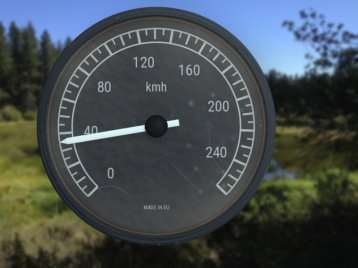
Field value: 35,km/h
